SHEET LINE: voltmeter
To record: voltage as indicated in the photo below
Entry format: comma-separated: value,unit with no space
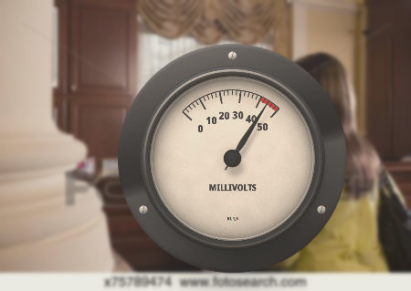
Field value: 44,mV
